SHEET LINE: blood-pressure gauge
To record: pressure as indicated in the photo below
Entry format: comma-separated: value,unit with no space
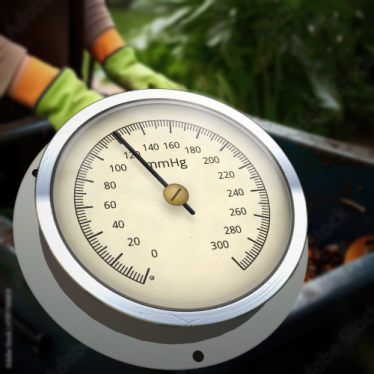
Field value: 120,mmHg
